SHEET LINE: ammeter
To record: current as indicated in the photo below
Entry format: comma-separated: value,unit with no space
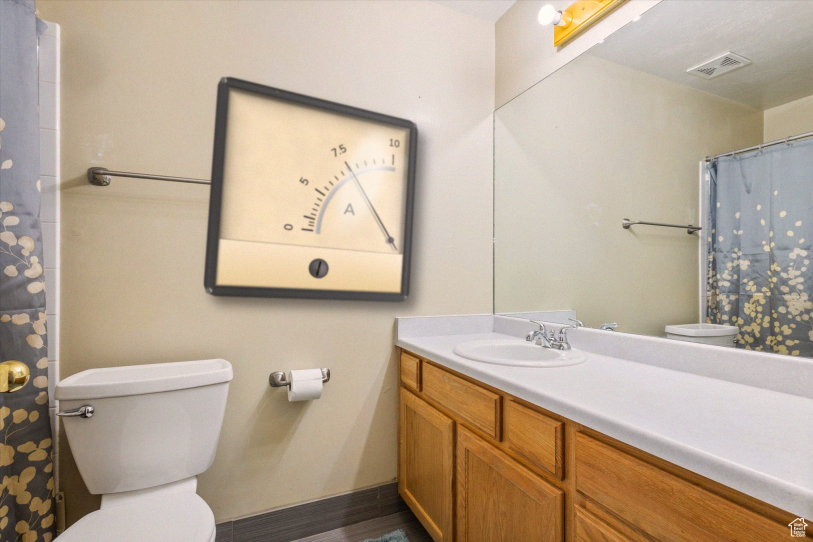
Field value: 7.5,A
